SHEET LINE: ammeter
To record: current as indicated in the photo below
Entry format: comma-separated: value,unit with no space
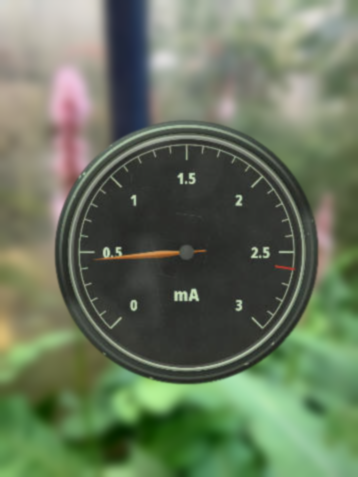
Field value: 0.45,mA
